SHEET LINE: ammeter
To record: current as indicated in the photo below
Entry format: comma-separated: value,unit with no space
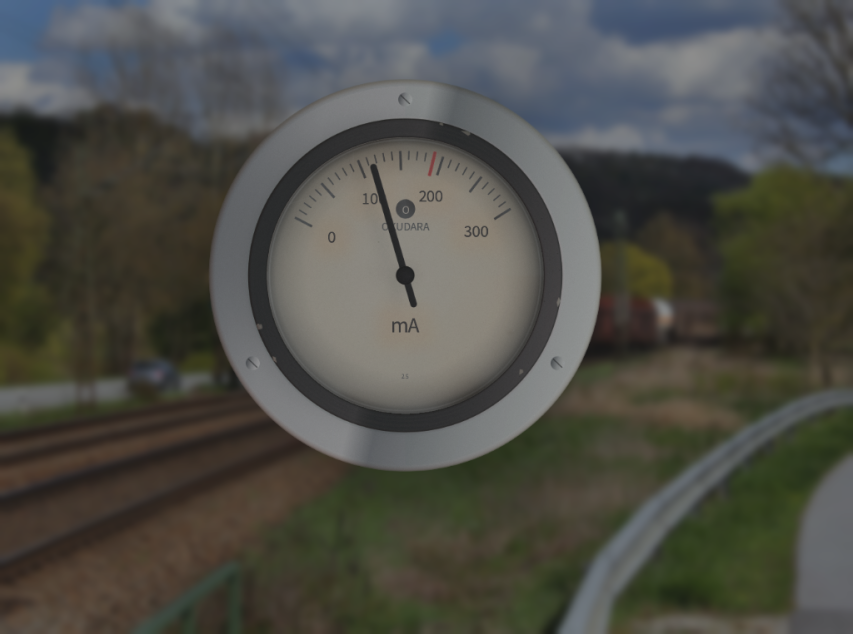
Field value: 115,mA
